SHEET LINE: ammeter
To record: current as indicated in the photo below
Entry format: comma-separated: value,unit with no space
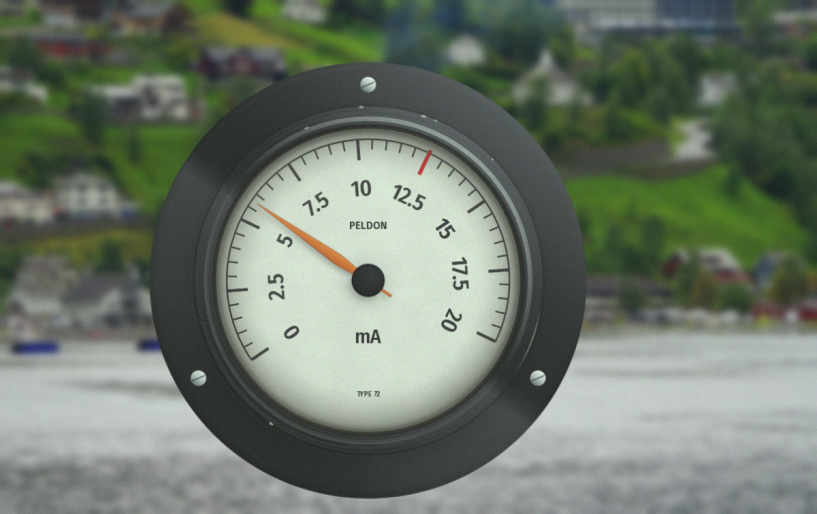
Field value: 5.75,mA
